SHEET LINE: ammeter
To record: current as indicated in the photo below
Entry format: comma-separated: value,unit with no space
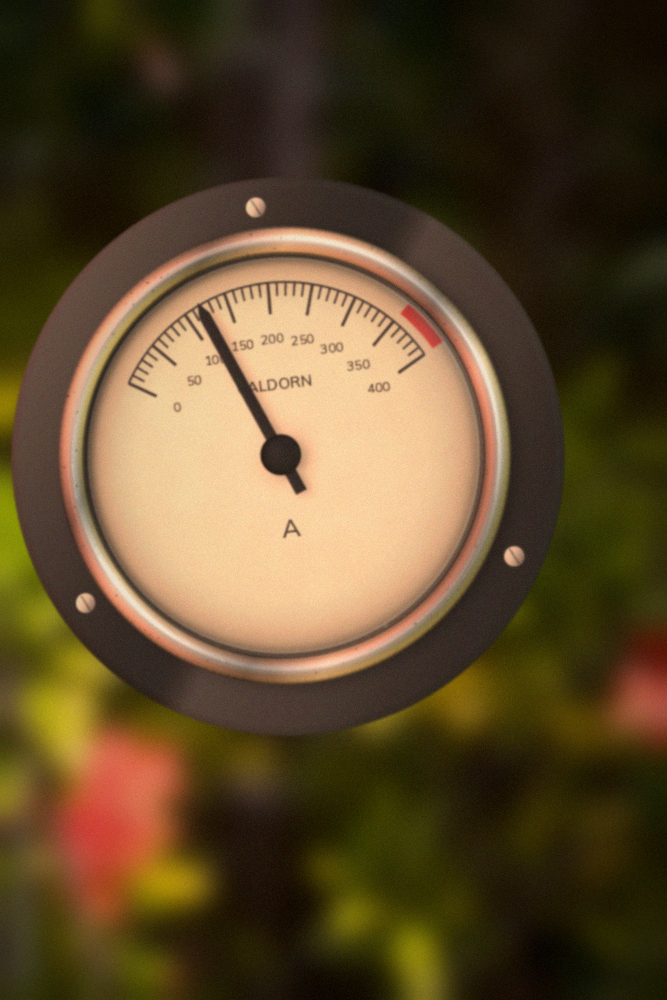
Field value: 120,A
